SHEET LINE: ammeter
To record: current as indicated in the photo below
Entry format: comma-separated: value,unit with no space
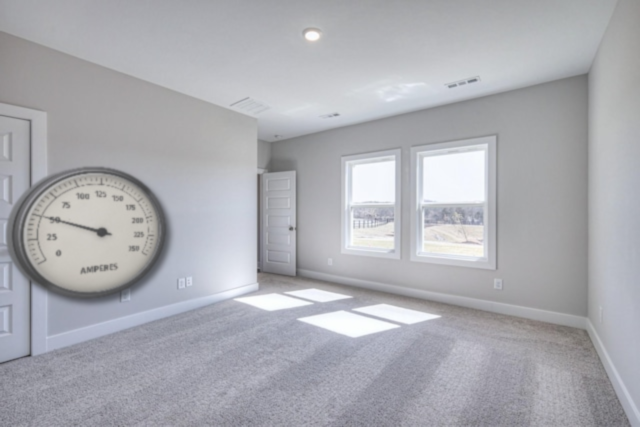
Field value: 50,A
